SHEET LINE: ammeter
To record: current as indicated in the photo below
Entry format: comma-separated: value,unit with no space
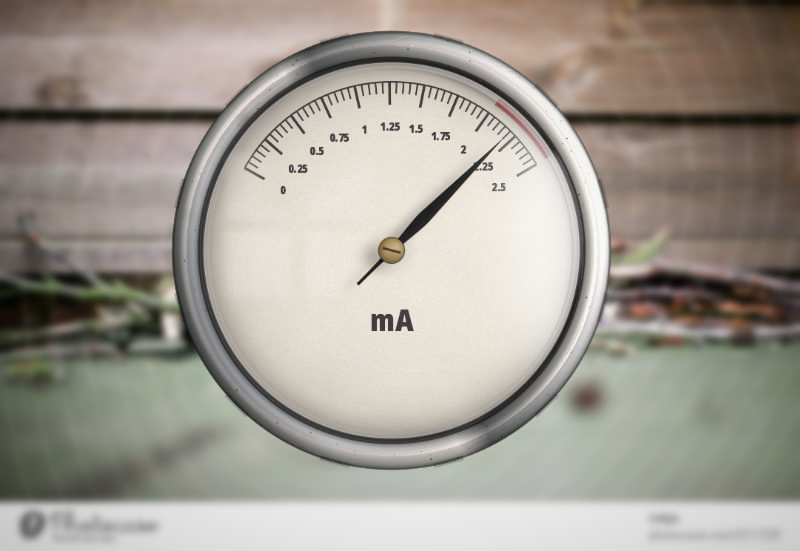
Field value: 2.2,mA
